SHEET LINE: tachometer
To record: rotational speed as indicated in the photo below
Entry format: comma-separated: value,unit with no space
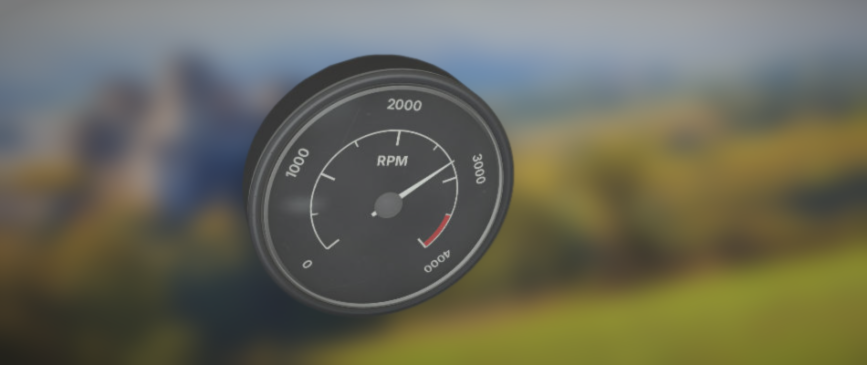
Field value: 2750,rpm
